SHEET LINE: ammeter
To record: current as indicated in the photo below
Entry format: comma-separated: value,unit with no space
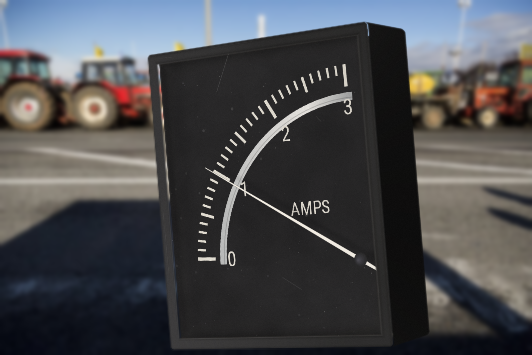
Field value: 1,A
